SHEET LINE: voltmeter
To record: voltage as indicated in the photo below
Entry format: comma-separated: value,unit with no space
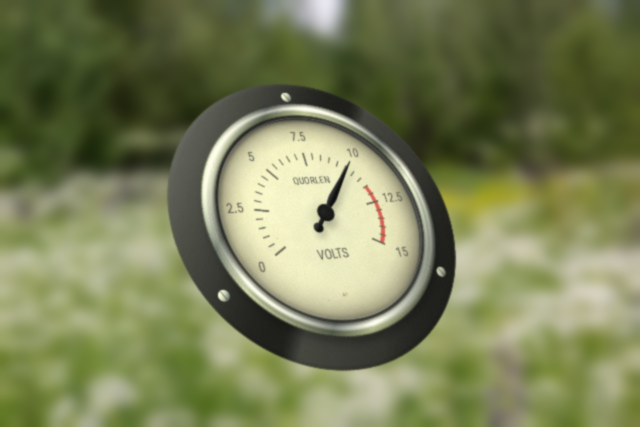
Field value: 10,V
